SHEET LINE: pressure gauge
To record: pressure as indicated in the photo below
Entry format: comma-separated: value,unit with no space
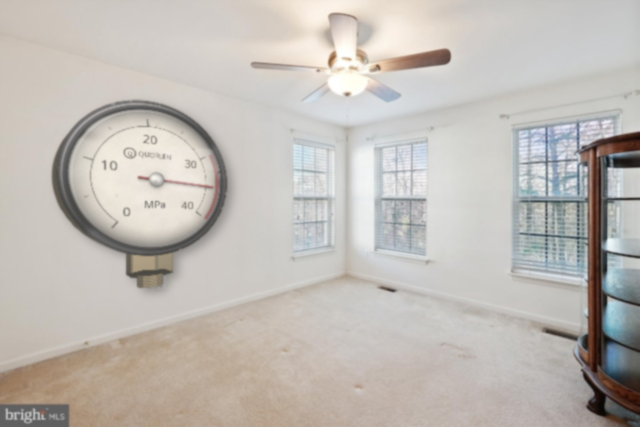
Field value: 35,MPa
